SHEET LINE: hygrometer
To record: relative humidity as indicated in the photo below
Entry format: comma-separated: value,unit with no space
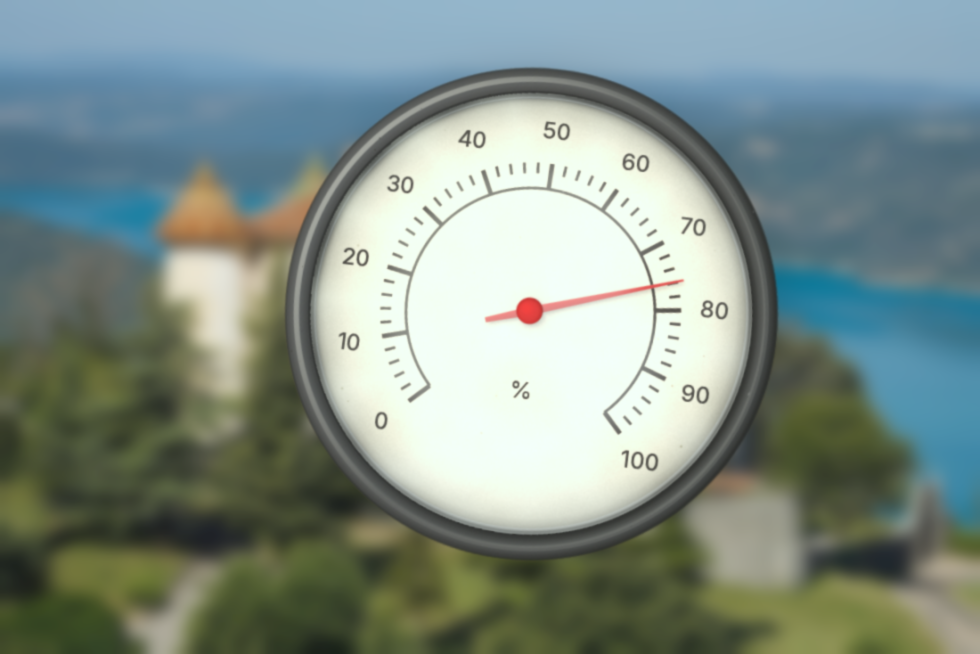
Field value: 76,%
